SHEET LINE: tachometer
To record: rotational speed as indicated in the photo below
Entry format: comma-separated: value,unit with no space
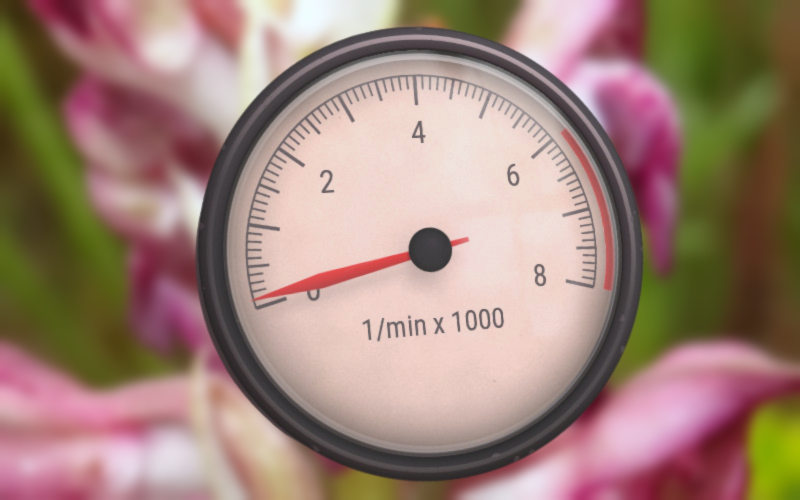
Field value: 100,rpm
